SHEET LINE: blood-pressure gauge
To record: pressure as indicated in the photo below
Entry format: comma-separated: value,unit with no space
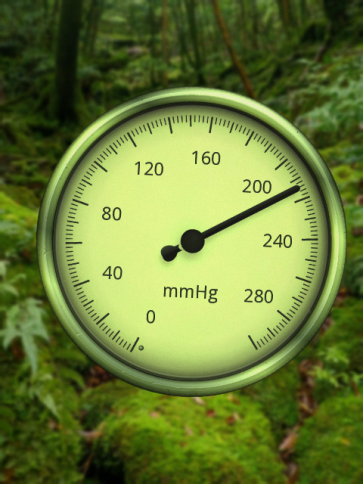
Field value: 214,mmHg
